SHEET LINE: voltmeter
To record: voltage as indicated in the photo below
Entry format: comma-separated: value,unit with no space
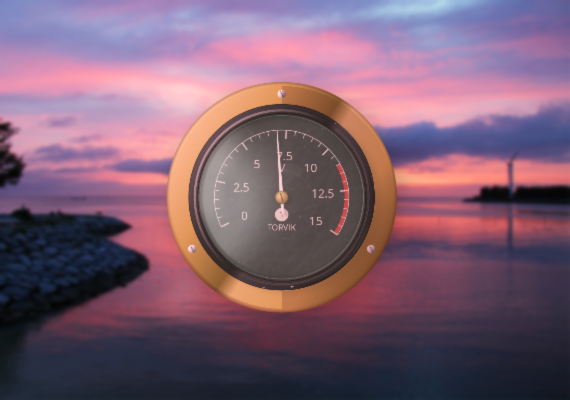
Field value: 7,V
